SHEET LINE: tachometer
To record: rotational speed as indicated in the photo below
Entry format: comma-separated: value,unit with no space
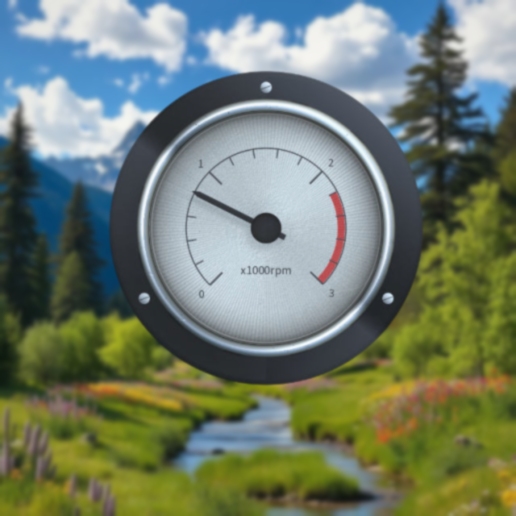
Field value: 800,rpm
